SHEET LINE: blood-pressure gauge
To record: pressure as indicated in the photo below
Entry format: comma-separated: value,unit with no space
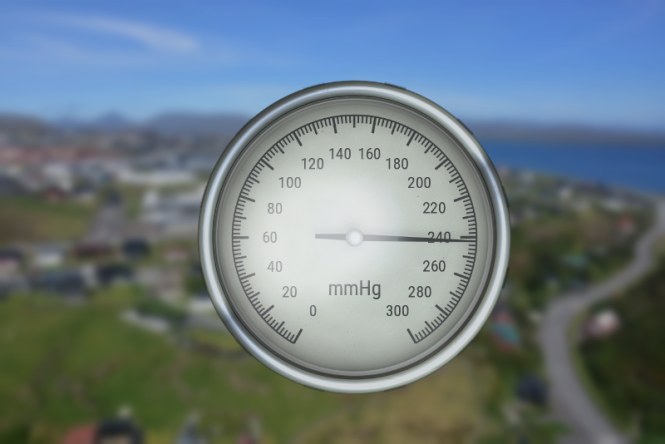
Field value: 242,mmHg
